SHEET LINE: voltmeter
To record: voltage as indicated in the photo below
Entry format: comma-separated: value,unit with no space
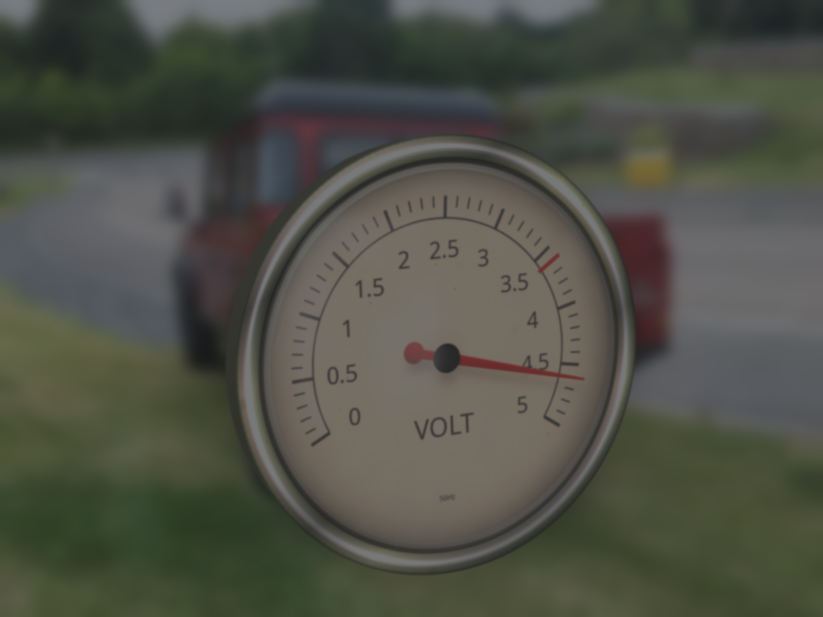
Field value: 4.6,V
